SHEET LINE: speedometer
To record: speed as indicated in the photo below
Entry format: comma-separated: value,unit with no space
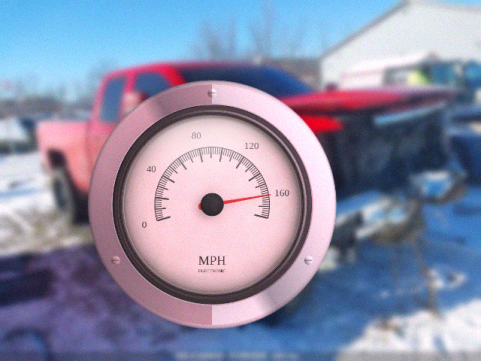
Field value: 160,mph
